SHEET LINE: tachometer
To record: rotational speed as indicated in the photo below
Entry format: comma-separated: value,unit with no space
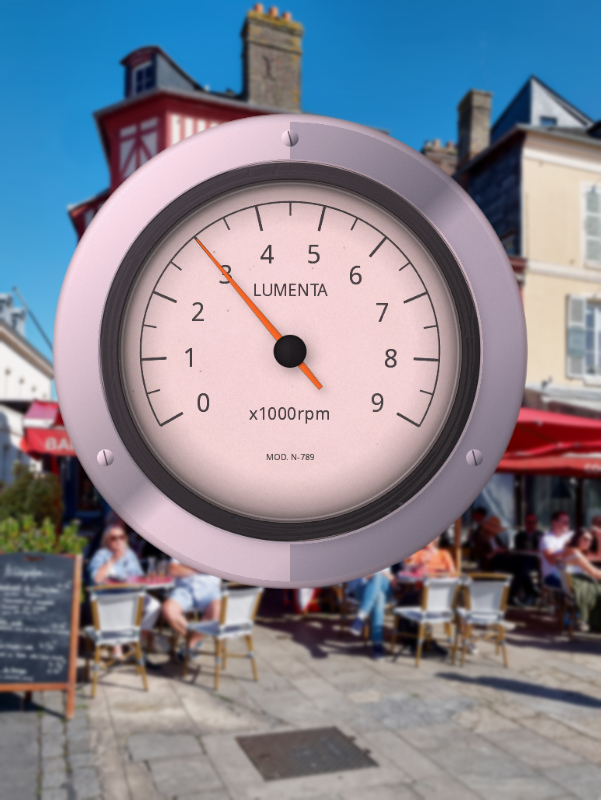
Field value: 3000,rpm
